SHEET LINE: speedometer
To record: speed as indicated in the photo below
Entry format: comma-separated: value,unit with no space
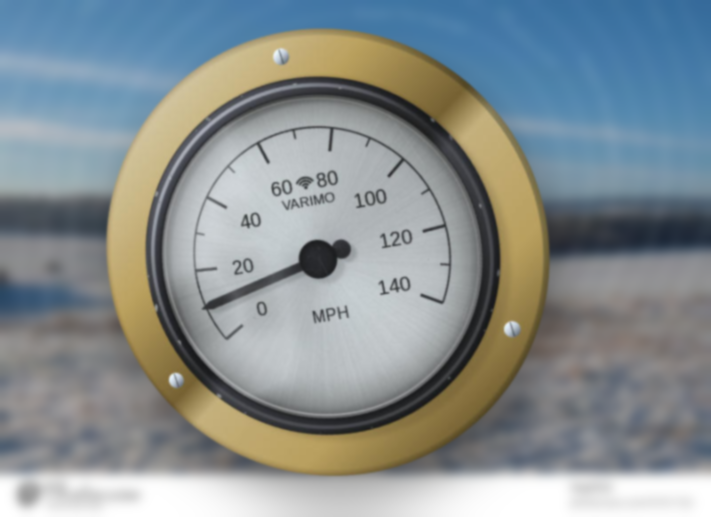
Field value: 10,mph
